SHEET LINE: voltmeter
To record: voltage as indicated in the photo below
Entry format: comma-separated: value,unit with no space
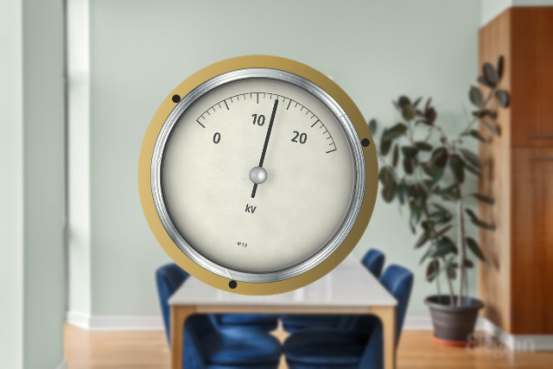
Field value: 13,kV
